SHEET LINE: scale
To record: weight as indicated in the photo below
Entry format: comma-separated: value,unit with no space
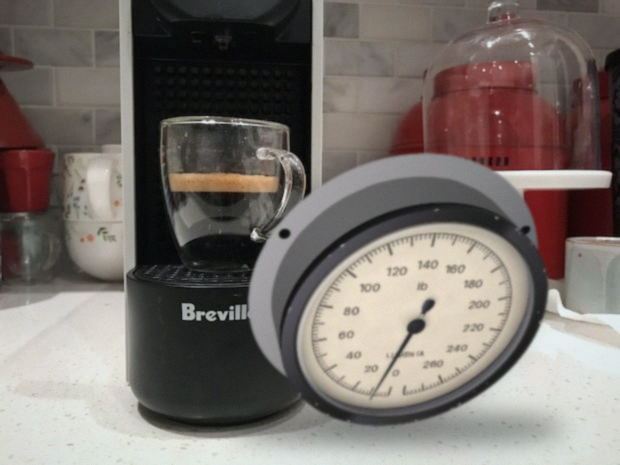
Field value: 10,lb
